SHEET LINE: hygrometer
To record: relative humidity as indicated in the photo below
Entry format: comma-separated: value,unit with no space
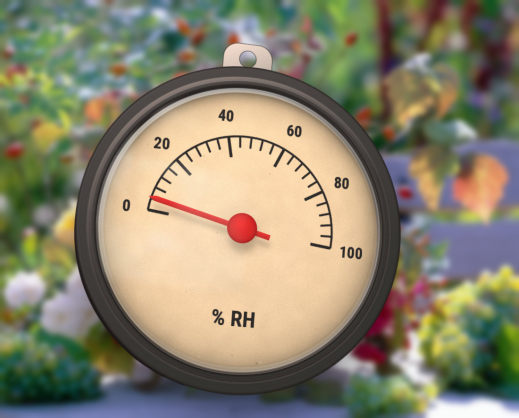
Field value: 4,%
